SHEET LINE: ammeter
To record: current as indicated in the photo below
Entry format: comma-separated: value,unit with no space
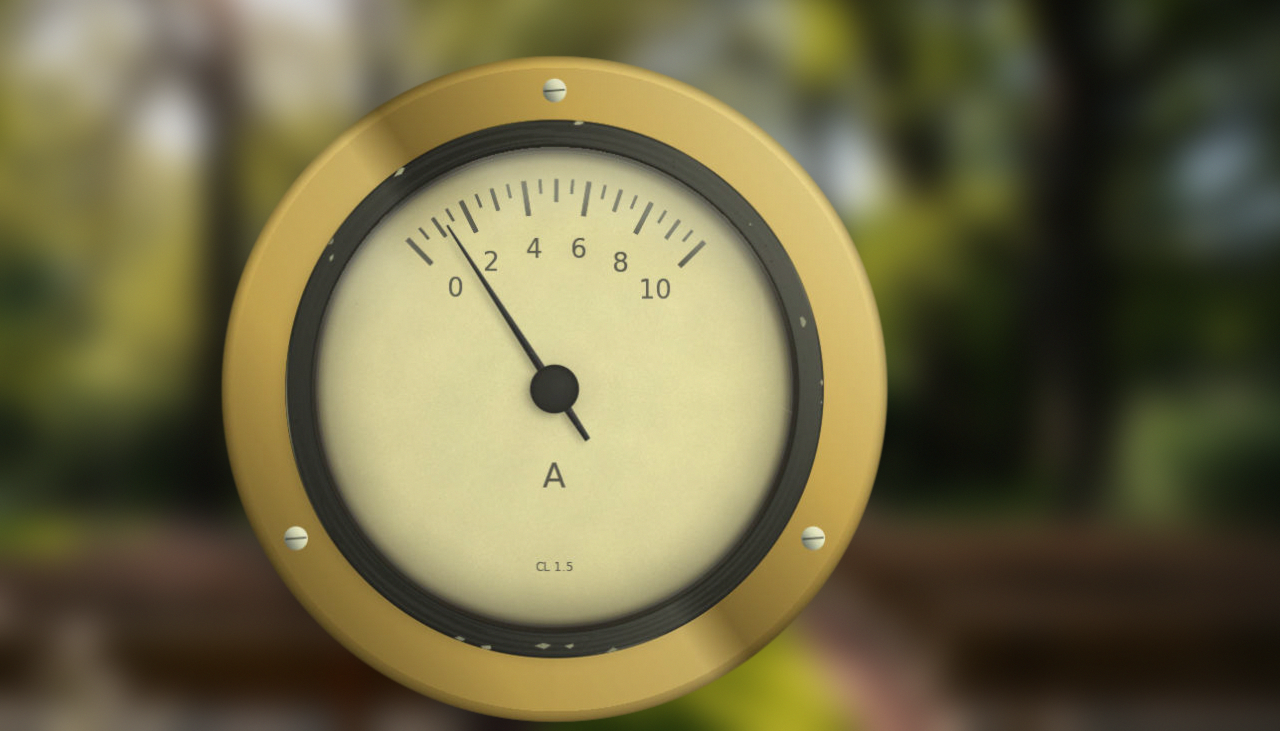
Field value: 1.25,A
